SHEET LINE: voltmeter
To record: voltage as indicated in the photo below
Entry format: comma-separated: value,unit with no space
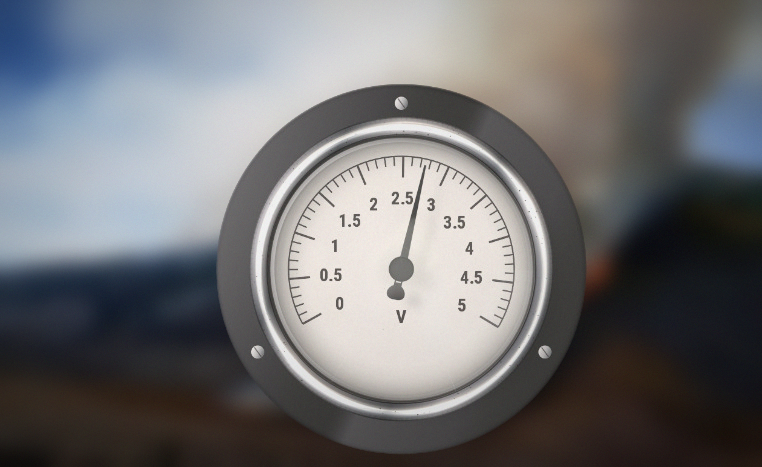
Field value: 2.75,V
